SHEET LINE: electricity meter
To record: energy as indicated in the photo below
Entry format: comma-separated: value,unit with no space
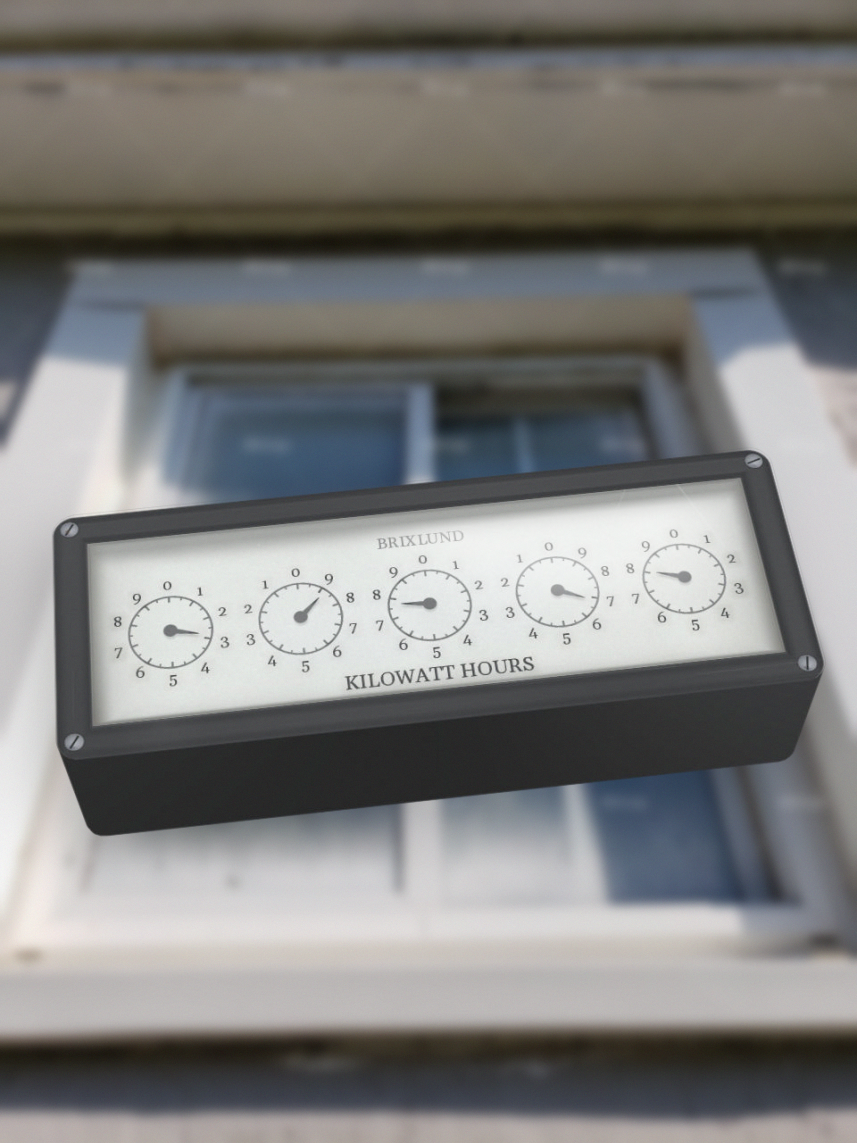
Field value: 28768,kWh
